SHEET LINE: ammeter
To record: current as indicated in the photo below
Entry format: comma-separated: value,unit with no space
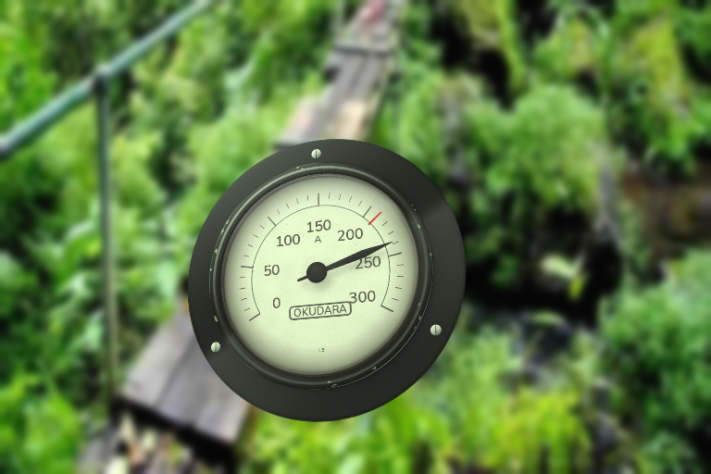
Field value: 240,A
